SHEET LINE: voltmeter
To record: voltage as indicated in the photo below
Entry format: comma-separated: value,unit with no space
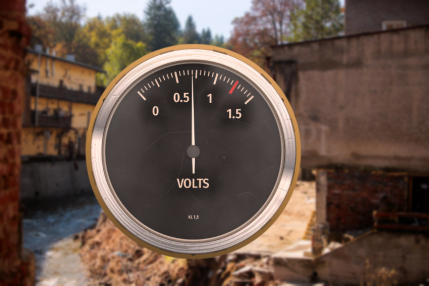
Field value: 0.7,V
